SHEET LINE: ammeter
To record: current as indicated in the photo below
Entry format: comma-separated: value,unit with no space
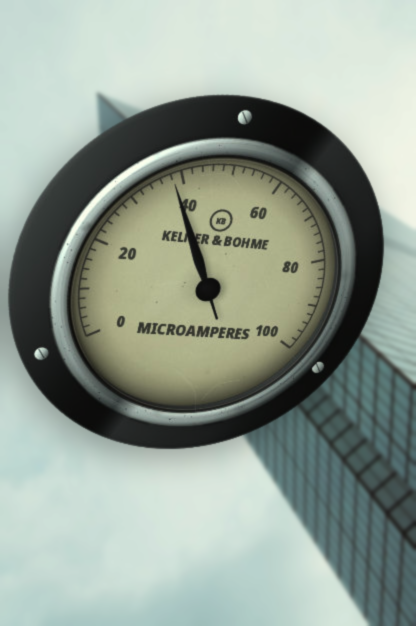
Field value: 38,µA
